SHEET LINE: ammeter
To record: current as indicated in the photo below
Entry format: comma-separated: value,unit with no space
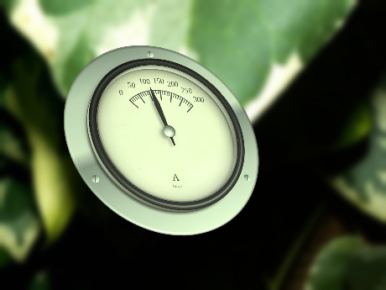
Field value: 100,A
